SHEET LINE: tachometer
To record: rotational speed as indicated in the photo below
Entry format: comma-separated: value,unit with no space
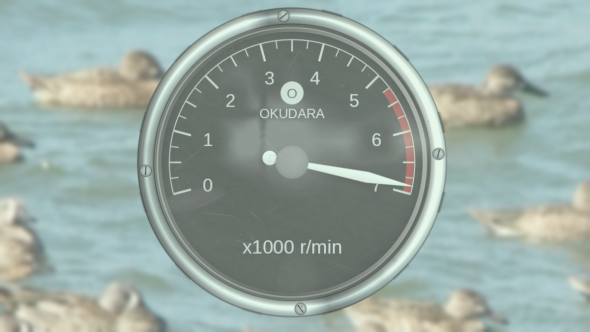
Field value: 6875,rpm
